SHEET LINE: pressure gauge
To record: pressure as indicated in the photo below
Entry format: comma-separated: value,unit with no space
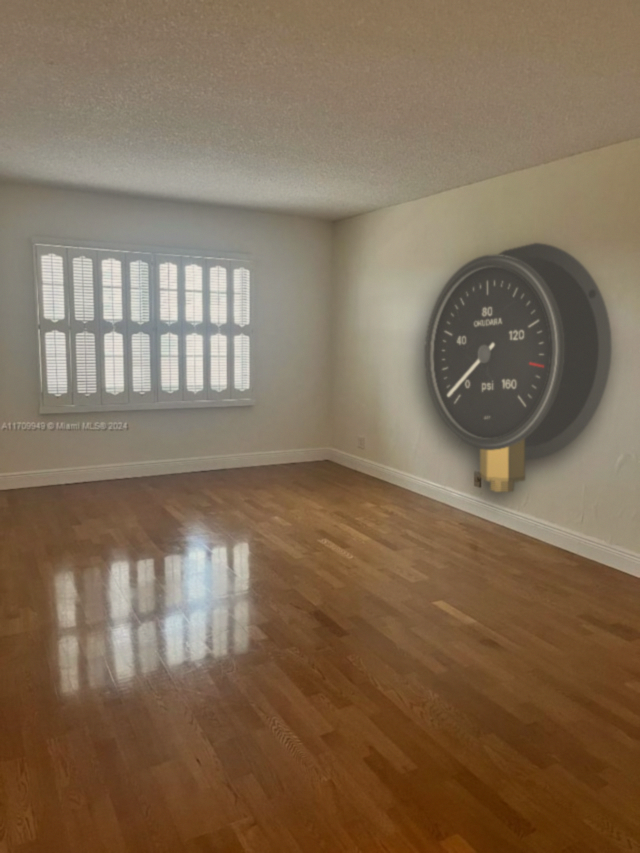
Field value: 5,psi
